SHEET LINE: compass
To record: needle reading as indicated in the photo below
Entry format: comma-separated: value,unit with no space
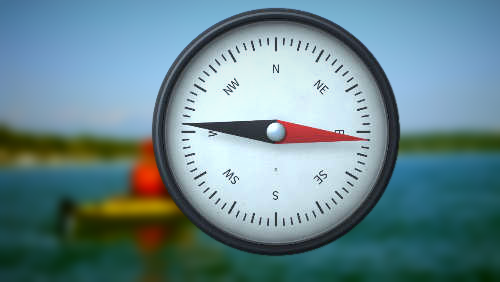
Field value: 95,°
